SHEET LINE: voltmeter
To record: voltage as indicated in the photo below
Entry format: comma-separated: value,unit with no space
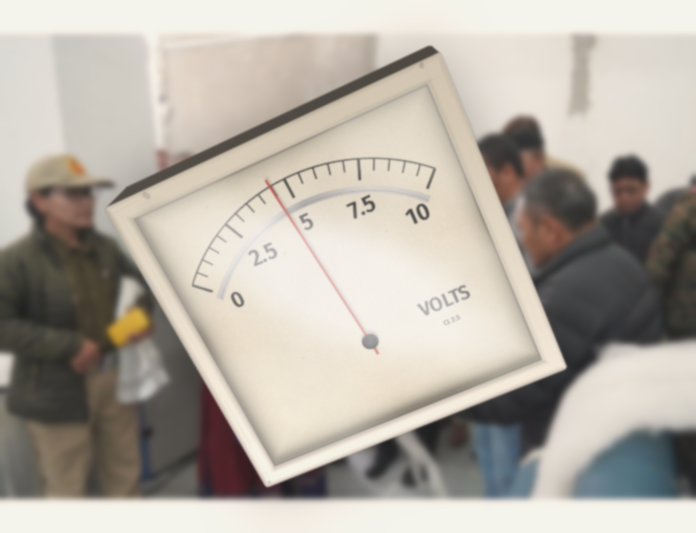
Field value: 4.5,V
